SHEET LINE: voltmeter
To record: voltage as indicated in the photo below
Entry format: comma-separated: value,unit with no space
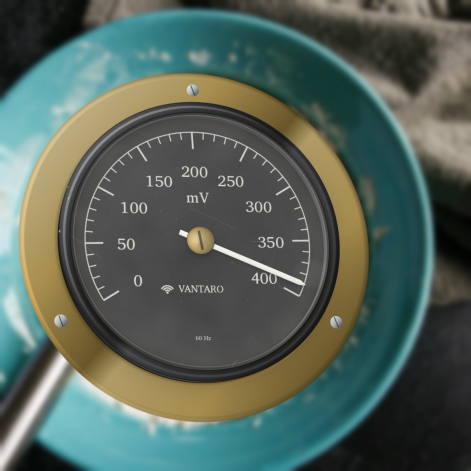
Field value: 390,mV
